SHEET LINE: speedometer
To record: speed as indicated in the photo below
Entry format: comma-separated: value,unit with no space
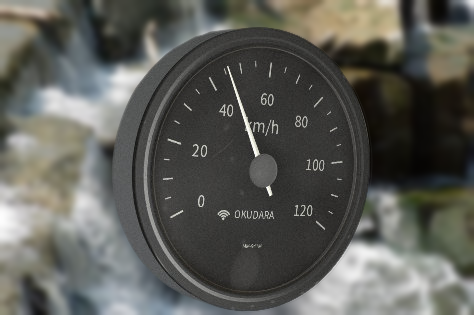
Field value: 45,km/h
